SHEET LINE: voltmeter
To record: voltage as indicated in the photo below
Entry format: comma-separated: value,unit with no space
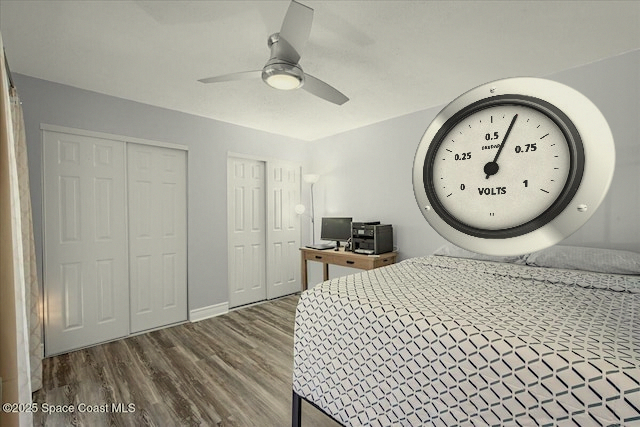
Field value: 0.6,V
